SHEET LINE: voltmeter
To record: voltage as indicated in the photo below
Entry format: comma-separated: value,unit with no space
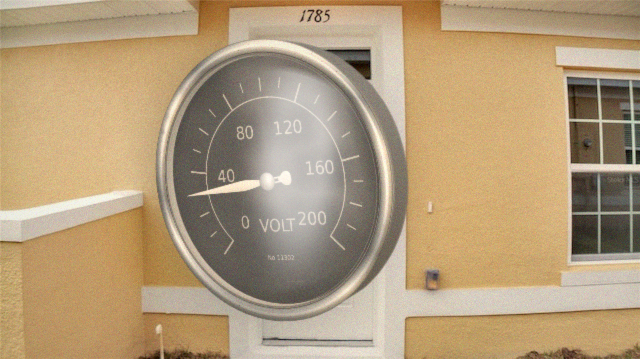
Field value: 30,V
